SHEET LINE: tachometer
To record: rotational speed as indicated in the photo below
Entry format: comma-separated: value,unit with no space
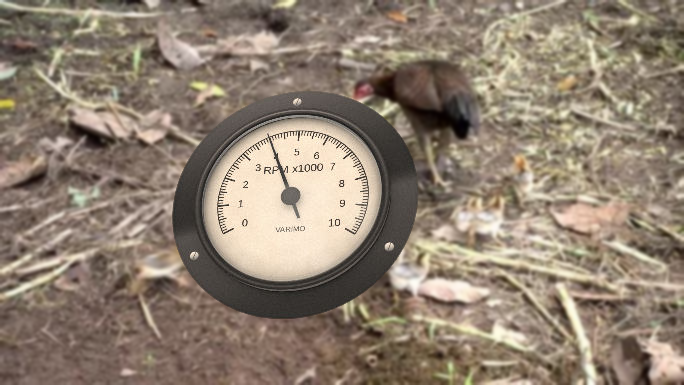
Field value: 4000,rpm
